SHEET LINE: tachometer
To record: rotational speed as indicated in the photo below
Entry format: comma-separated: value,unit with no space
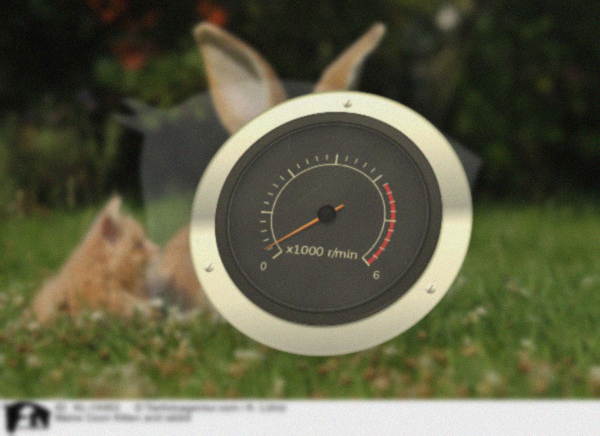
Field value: 200,rpm
